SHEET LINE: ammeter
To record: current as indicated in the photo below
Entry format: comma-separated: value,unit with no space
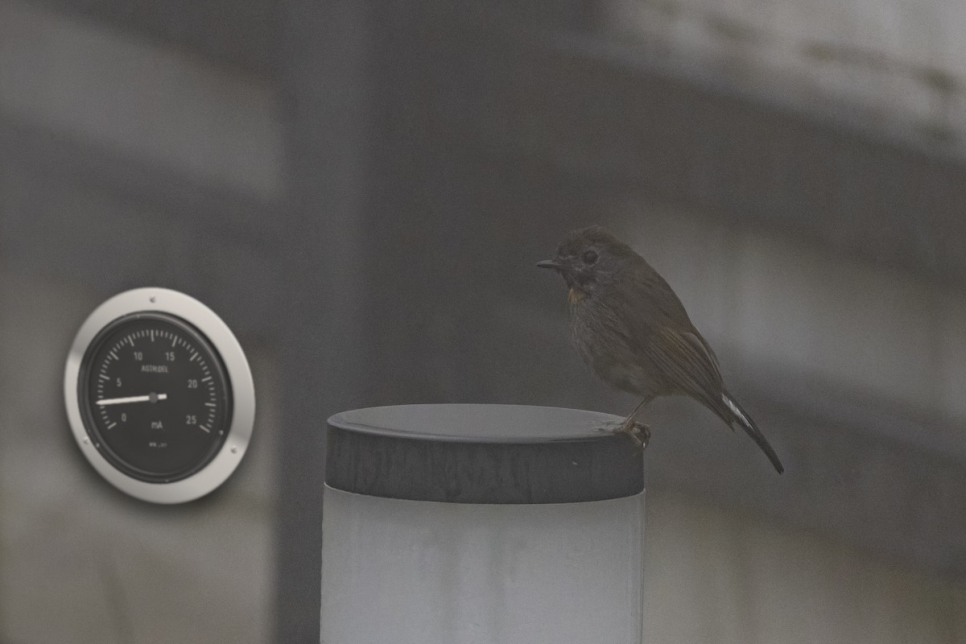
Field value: 2.5,mA
